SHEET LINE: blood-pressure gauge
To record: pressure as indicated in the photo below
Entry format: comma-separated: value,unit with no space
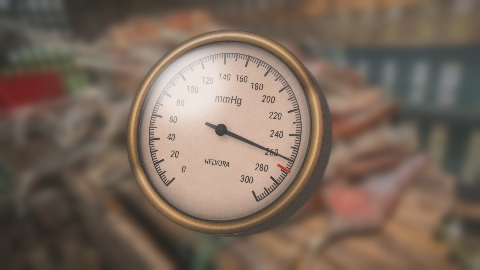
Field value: 260,mmHg
